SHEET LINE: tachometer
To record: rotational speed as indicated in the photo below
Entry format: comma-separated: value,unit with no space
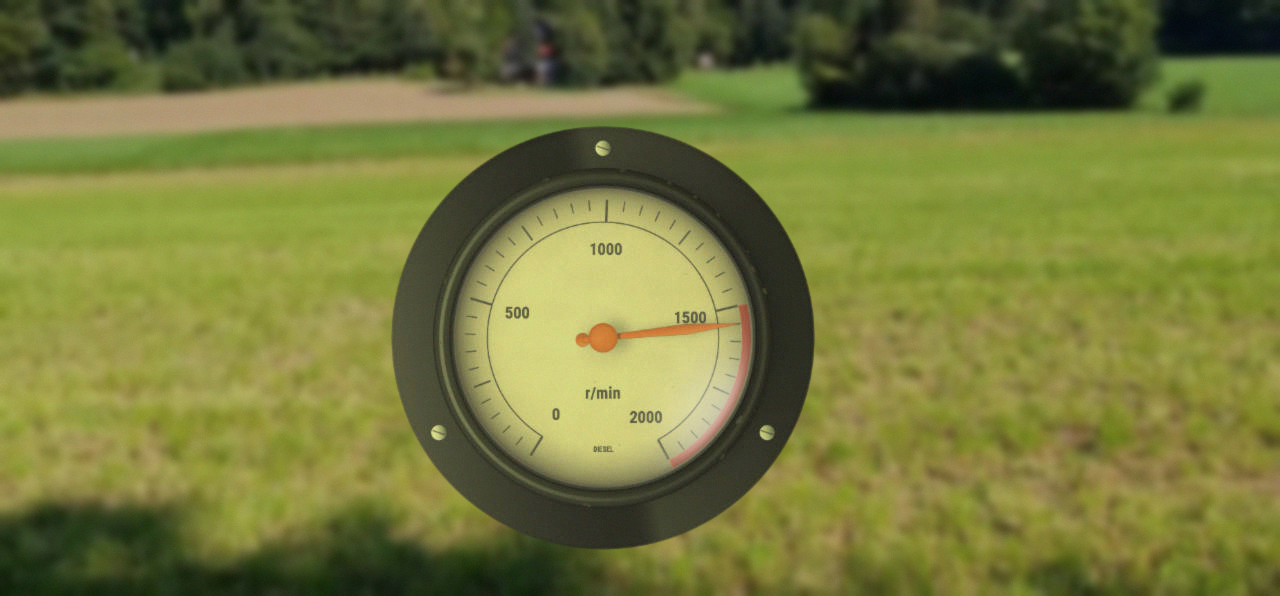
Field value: 1550,rpm
